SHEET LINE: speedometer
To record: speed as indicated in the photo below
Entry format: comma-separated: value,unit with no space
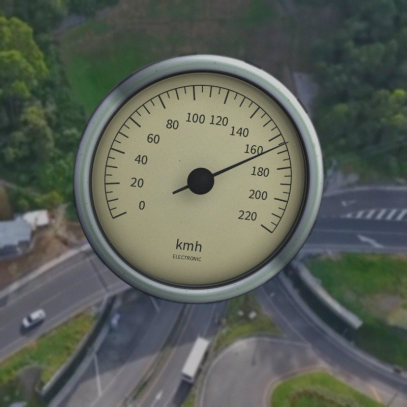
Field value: 165,km/h
